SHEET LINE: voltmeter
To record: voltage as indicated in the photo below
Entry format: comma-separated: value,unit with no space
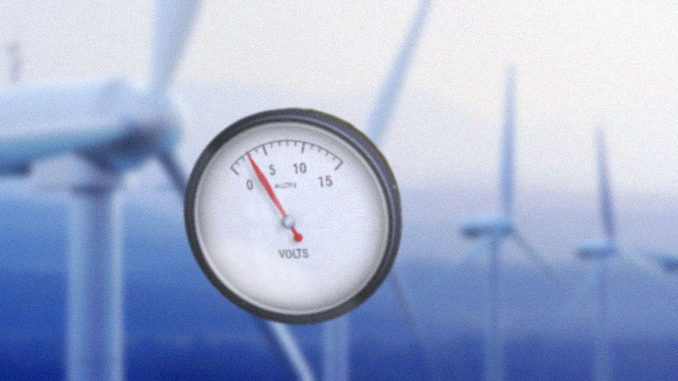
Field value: 3,V
